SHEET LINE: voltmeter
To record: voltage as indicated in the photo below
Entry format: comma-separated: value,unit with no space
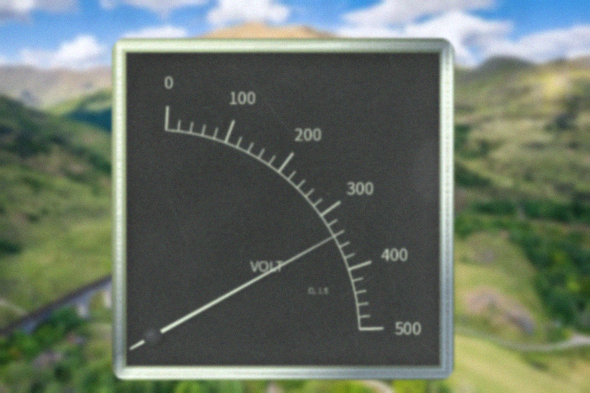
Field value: 340,V
